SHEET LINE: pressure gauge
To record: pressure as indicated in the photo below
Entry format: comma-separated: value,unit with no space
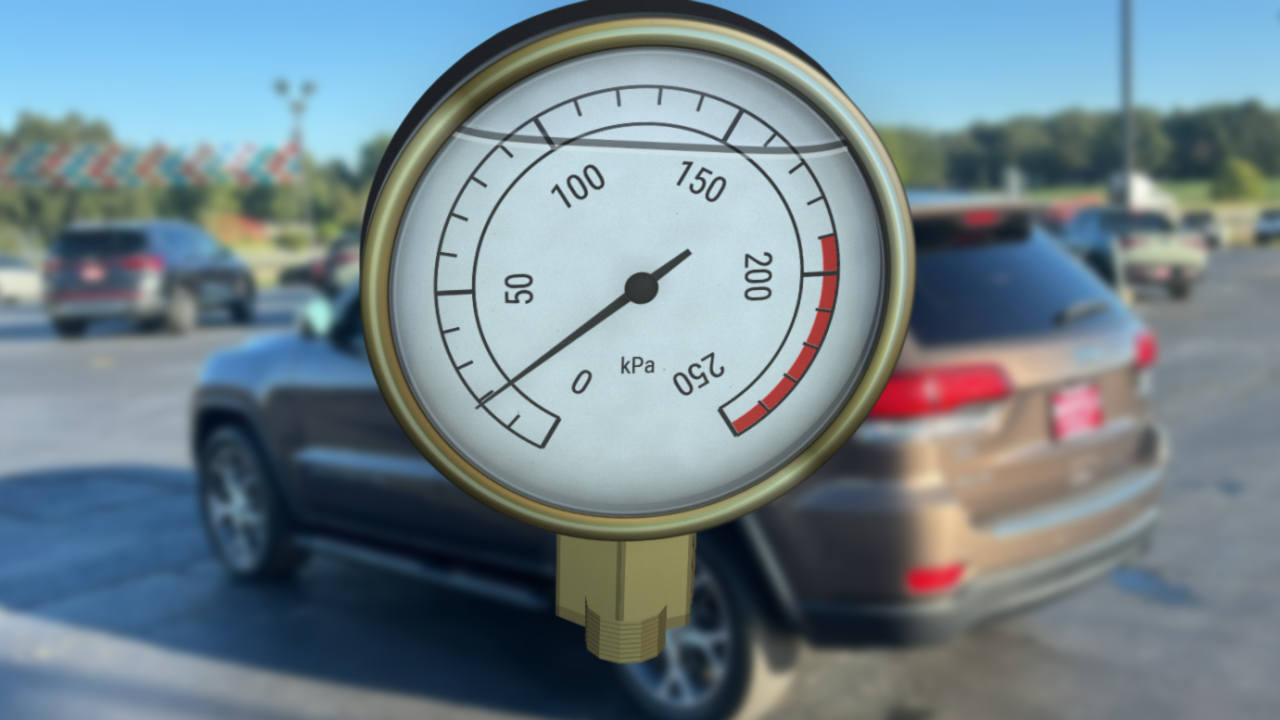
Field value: 20,kPa
